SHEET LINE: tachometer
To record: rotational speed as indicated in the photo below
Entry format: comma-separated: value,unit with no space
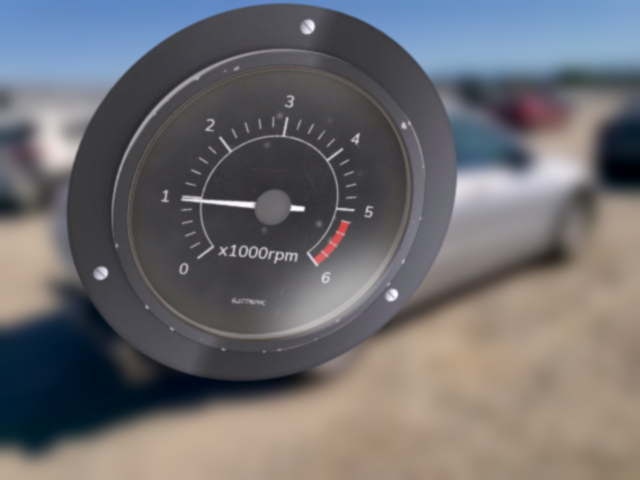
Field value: 1000,rpm
